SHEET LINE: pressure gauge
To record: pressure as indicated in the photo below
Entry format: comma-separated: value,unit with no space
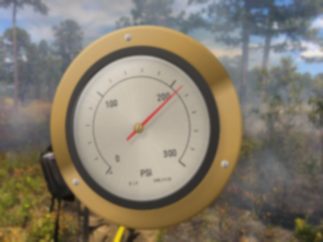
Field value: 210,psi
